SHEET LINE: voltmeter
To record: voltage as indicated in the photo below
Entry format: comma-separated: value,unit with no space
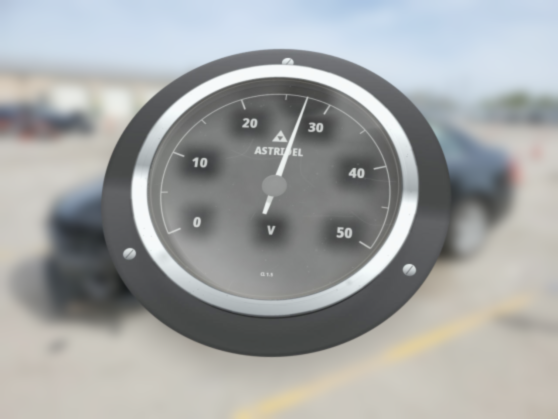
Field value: 27.5,V
